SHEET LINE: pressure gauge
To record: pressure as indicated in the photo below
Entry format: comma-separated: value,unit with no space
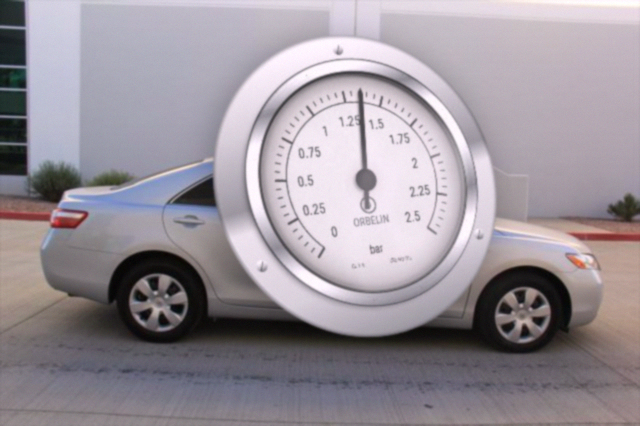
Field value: 1.35,bar
